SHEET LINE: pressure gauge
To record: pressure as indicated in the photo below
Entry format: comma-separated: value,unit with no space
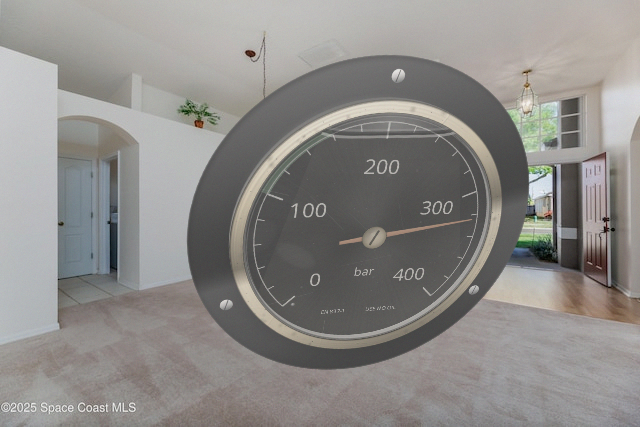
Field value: 320,bar
